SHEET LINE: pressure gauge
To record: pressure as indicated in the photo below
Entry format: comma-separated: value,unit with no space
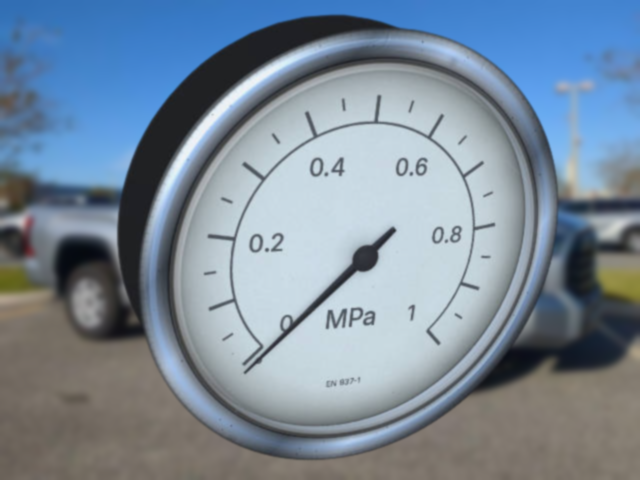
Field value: 0,MPa
